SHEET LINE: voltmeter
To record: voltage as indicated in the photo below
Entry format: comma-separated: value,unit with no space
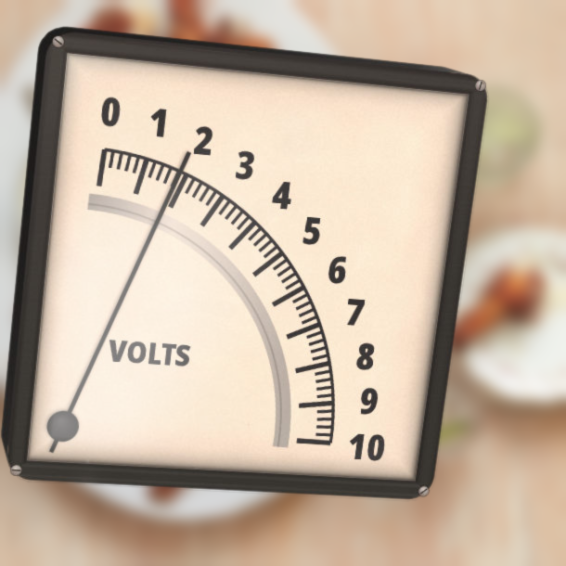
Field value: 1.8,V
